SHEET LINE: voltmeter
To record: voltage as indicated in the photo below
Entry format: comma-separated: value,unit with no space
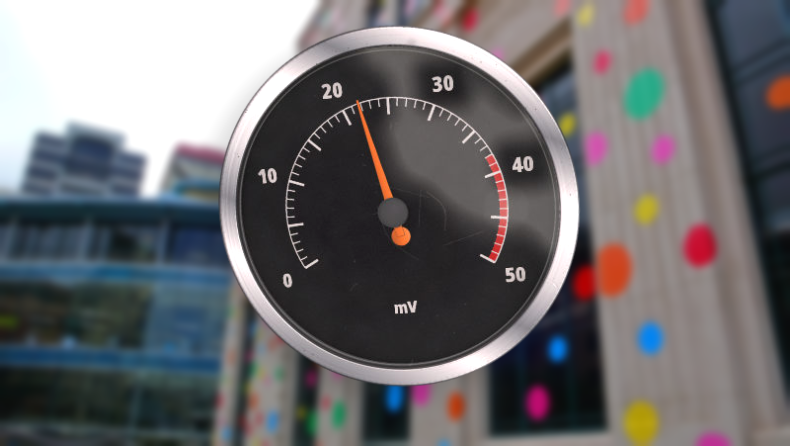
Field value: 22,mV
